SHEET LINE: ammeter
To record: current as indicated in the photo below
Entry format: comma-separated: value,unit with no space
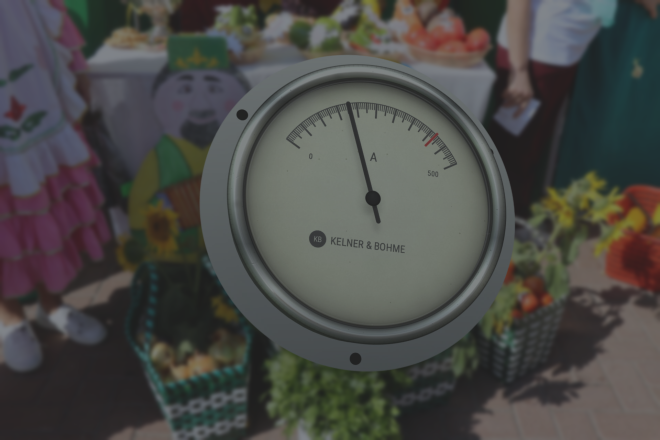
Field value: 175,A
